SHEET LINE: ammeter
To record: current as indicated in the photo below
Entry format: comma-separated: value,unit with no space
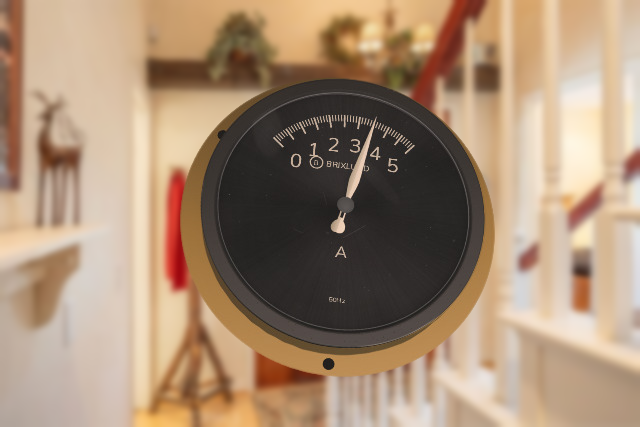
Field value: 3.5,A
